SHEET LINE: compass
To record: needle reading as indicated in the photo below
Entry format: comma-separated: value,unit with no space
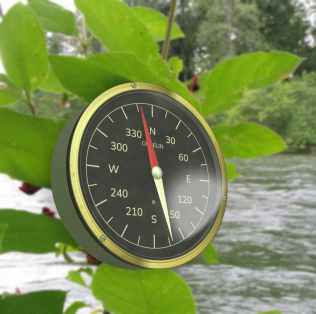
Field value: 345,°
